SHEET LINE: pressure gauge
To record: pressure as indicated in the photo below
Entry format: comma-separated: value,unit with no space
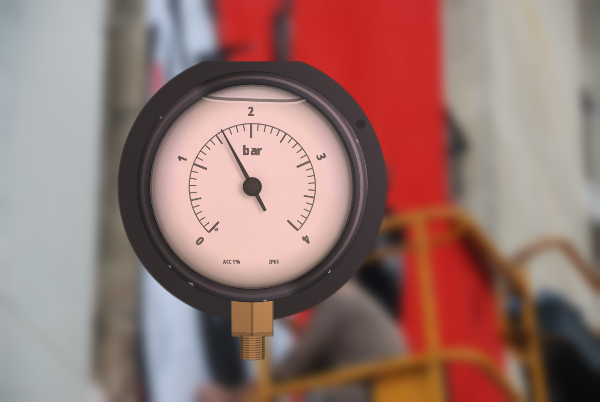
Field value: 1.6,bar
